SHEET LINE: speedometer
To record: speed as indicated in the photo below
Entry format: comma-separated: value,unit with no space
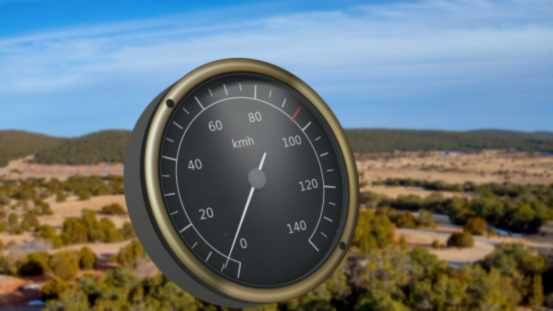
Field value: 5,km/h
